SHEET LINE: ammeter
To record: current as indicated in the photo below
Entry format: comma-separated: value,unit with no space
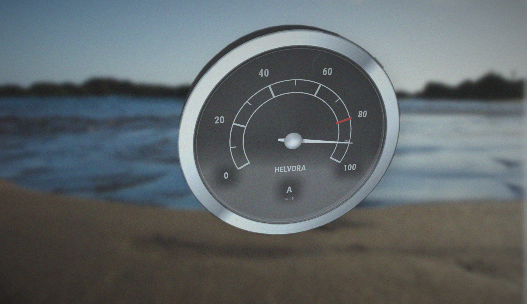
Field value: 90,A
